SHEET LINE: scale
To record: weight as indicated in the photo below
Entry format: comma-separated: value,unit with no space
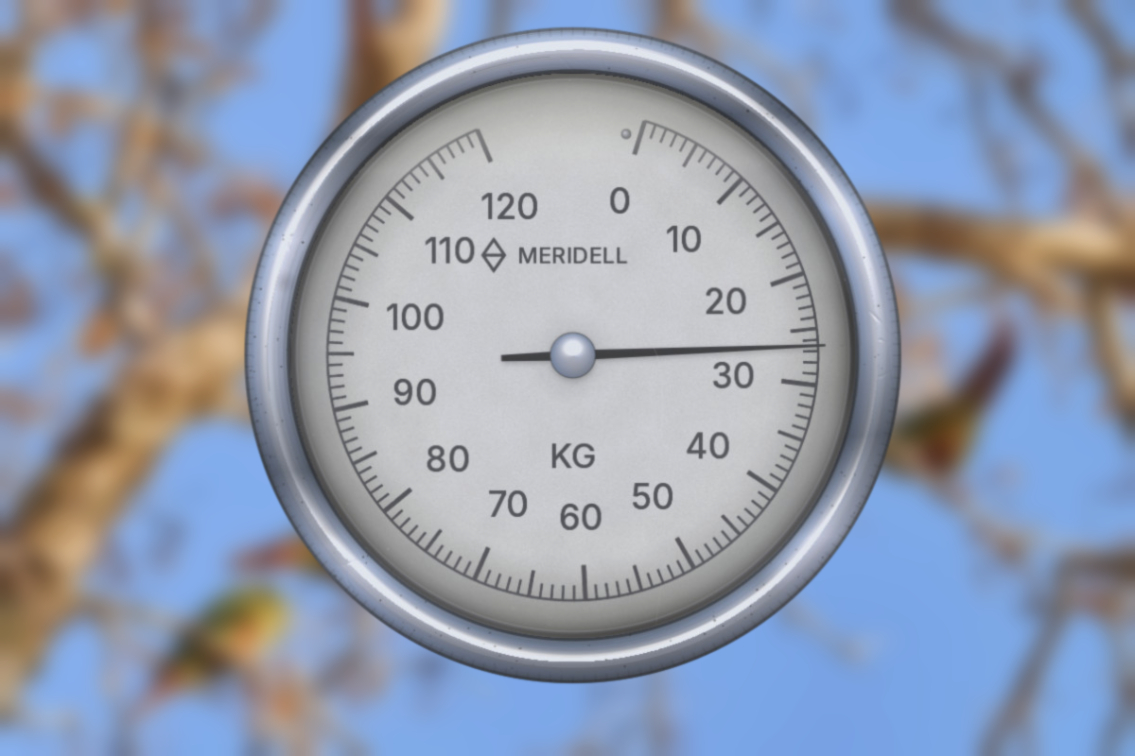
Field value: 26.5,kg
